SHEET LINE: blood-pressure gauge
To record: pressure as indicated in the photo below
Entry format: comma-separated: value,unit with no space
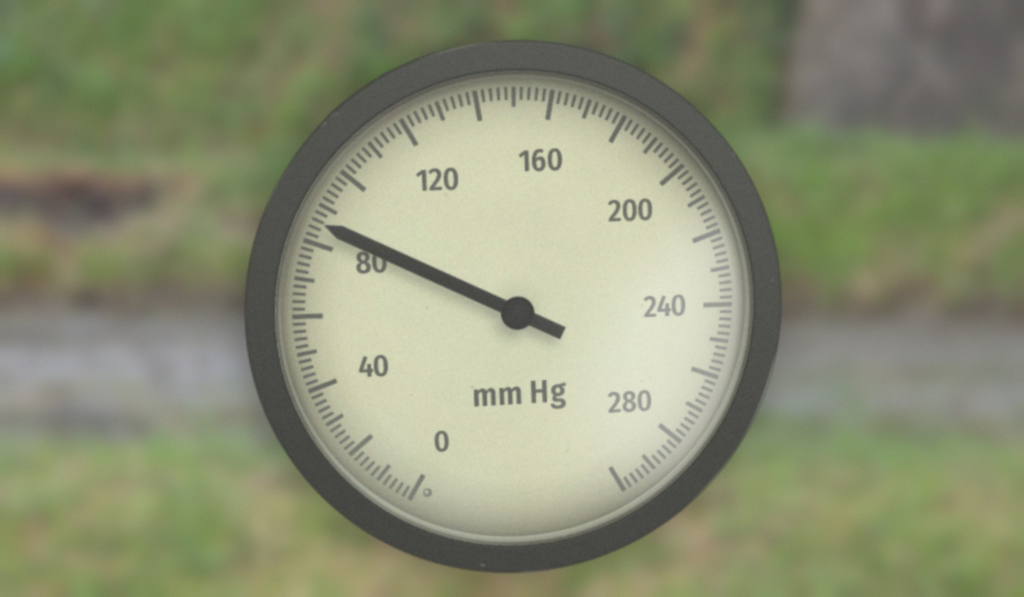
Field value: 86,mmHg
